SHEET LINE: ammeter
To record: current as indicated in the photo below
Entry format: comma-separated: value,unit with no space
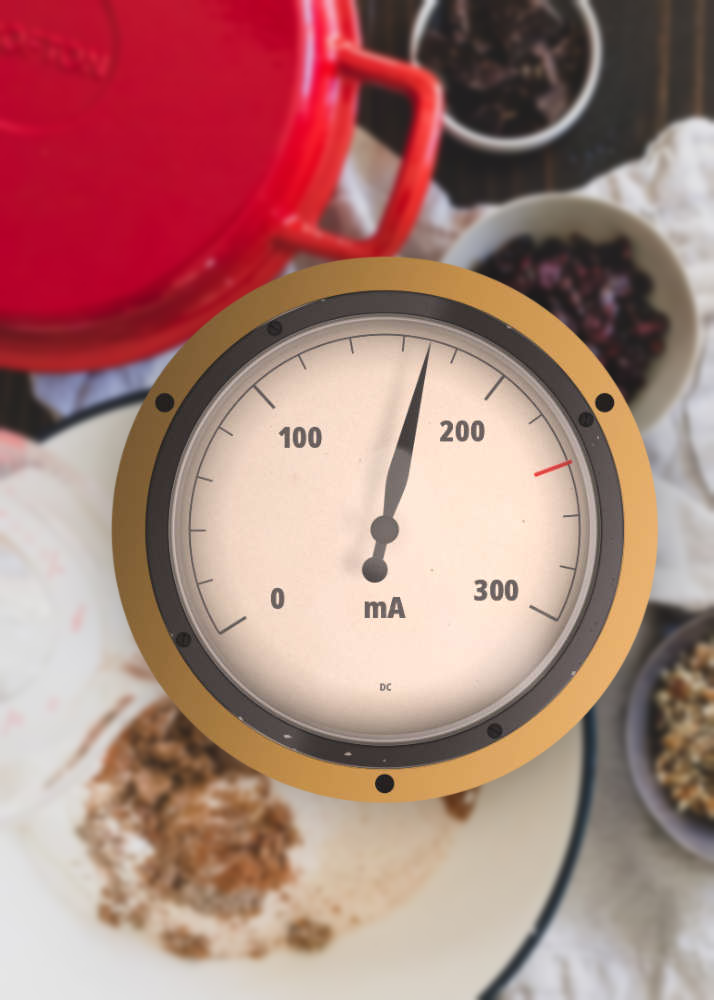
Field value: 170,mA
